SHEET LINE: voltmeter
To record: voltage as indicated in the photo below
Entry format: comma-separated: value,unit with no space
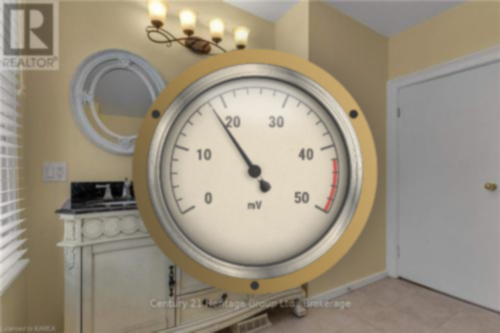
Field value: 18,mV
